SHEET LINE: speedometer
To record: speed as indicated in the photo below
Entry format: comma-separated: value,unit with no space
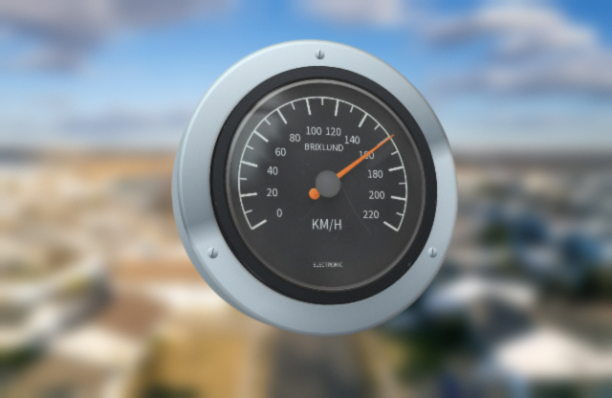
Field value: 160,km/h
